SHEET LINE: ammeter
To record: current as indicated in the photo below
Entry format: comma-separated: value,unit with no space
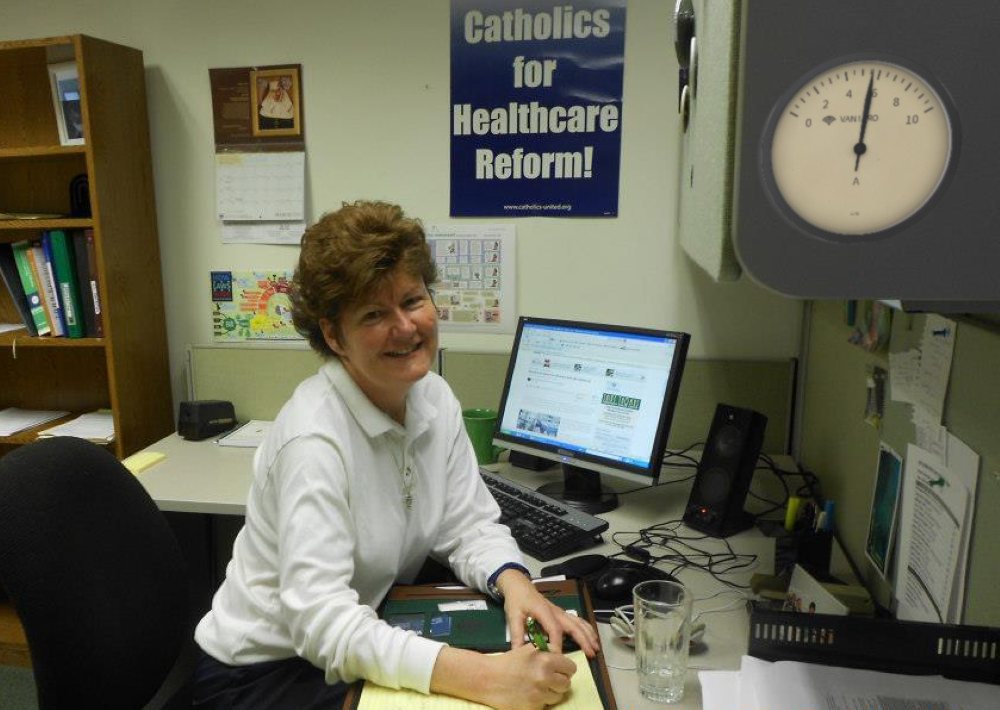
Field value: 5.5,A
